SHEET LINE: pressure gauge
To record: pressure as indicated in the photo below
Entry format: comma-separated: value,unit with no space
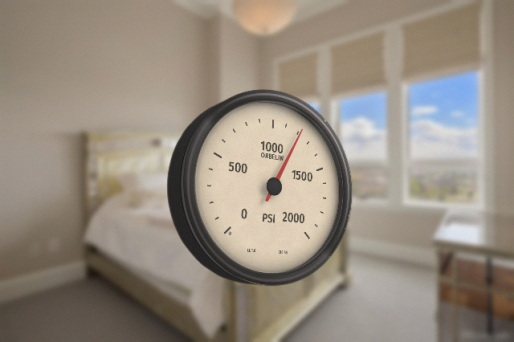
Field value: 1200,psi
